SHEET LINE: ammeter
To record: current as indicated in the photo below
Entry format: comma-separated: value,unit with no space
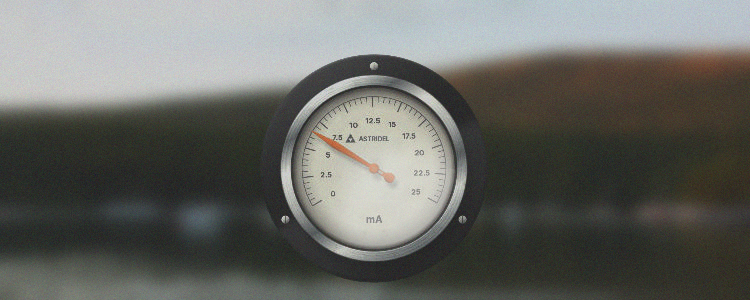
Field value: 6.5,mA
